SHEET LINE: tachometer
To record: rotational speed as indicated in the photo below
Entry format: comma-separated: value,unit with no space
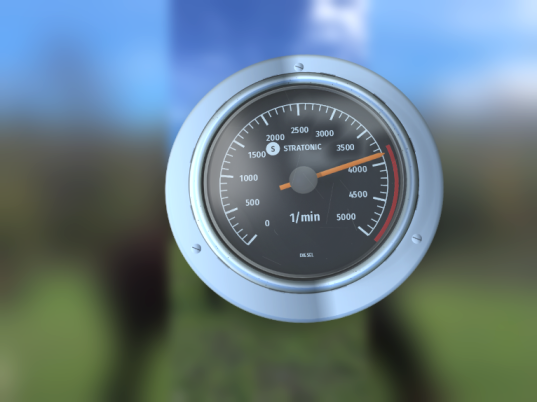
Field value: 3900,rpm
